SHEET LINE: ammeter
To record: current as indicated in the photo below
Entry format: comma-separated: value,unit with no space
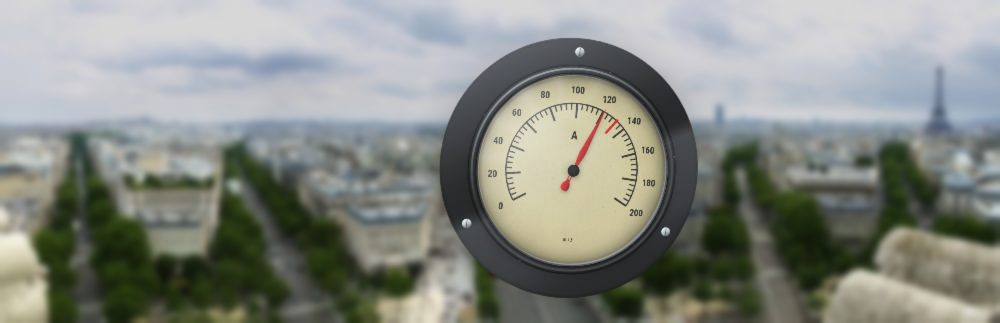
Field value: 120,A
